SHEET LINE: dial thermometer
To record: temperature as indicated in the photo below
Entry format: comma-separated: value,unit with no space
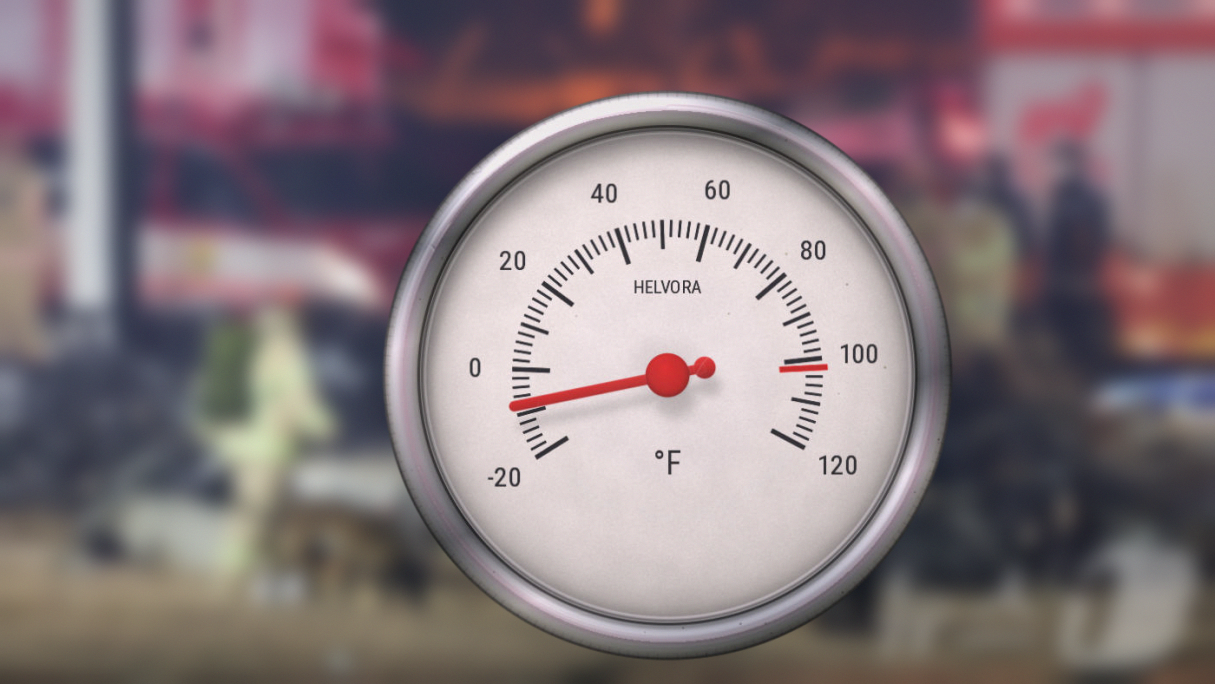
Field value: -8,°F
